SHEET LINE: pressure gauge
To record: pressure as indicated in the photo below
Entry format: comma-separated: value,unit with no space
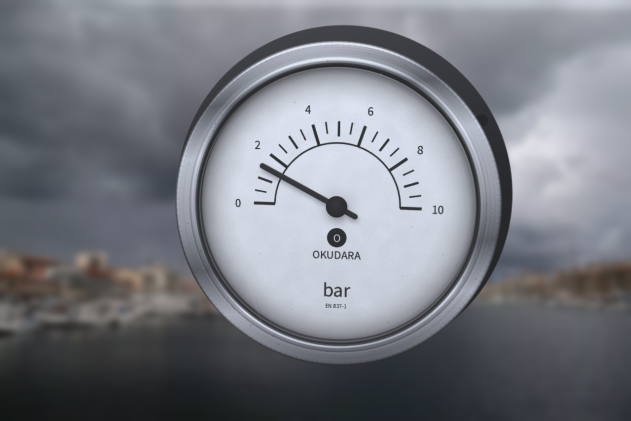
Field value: 1.5,bar
